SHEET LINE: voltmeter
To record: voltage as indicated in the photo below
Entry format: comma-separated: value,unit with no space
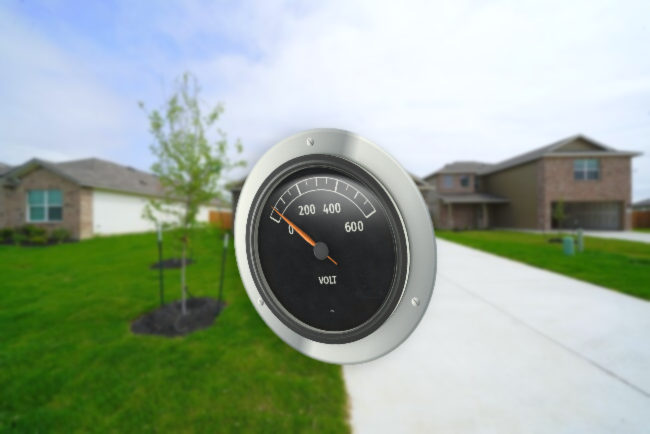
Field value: 50,V
